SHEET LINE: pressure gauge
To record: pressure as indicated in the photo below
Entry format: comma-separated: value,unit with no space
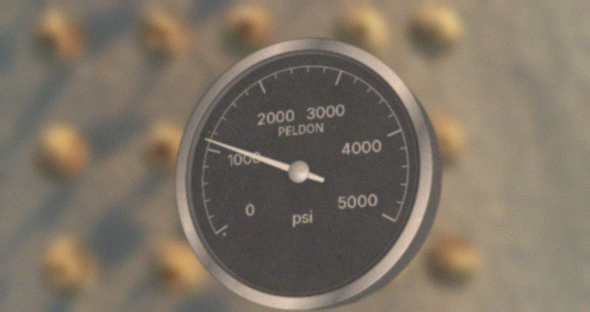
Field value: 1100,psi
